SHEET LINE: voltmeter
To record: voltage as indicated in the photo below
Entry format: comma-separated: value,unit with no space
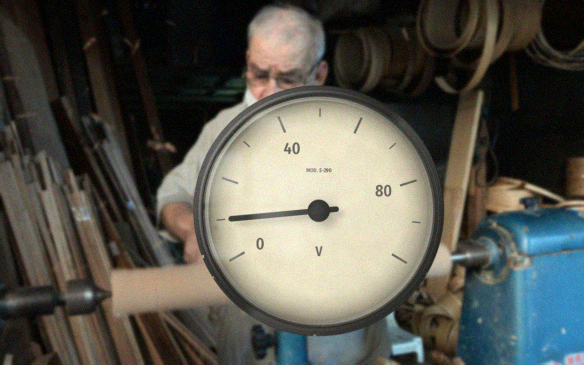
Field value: 10,V
